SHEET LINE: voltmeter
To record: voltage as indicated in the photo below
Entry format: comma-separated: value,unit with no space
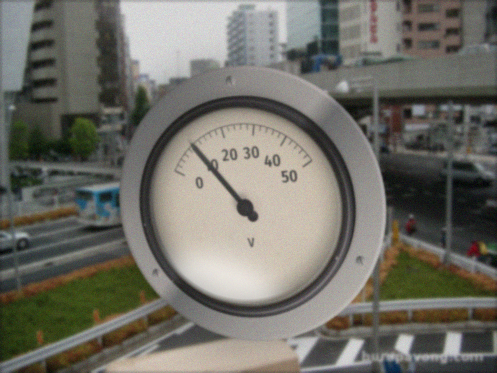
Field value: 10,V
